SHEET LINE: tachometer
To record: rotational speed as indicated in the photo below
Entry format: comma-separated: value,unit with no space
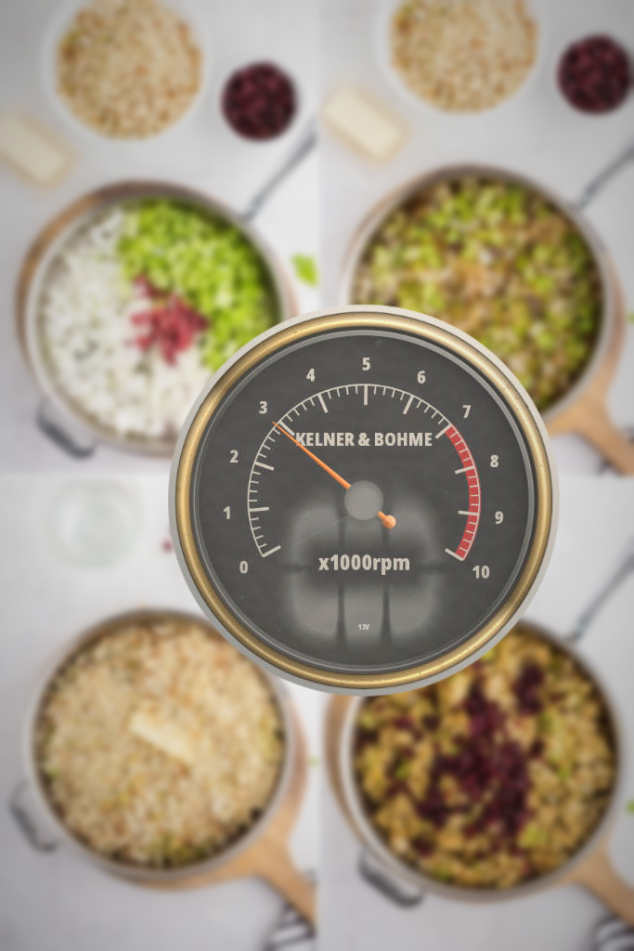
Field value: 2900,rpm
